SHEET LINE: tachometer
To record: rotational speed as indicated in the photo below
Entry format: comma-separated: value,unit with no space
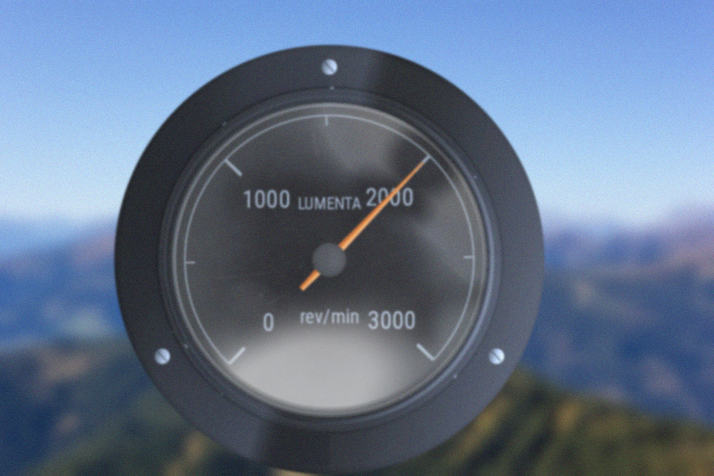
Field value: 2000,rpm
